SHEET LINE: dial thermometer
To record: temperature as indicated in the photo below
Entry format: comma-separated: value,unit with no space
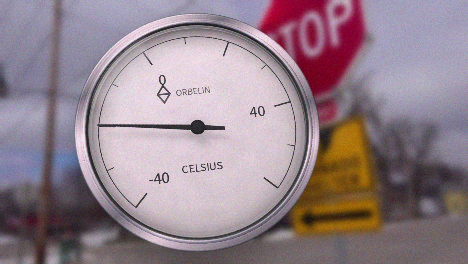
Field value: -20,°C
